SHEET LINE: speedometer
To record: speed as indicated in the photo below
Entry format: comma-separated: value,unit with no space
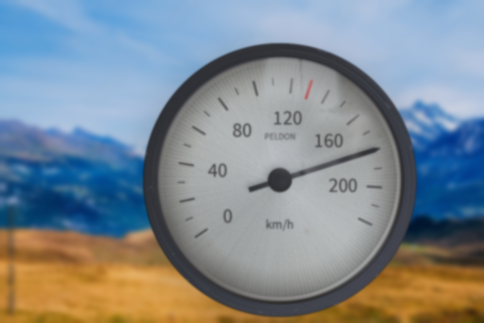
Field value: 180,km/h
